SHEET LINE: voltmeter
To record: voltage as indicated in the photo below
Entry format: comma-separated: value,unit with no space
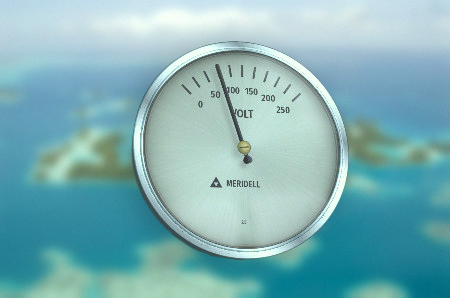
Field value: 75,V
